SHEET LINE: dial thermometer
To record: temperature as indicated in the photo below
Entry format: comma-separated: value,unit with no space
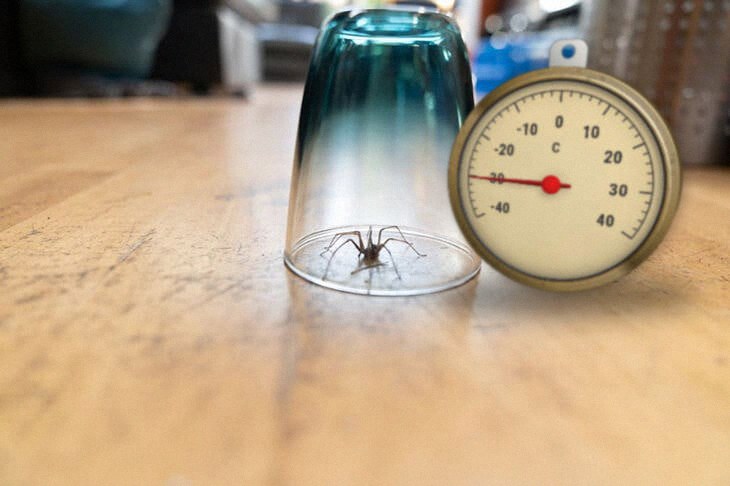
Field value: -30,°C
